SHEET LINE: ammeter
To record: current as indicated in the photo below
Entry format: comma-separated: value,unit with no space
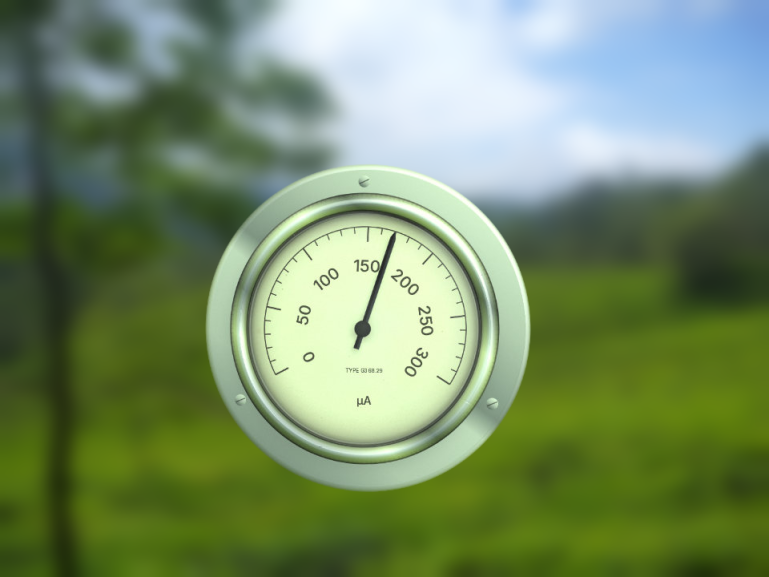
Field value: 170,µA
